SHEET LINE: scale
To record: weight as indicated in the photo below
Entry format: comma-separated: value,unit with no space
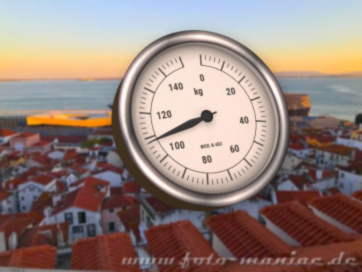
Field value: 108,kg
